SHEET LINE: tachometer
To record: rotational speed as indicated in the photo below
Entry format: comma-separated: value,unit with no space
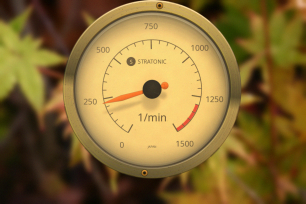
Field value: 225,rpm
